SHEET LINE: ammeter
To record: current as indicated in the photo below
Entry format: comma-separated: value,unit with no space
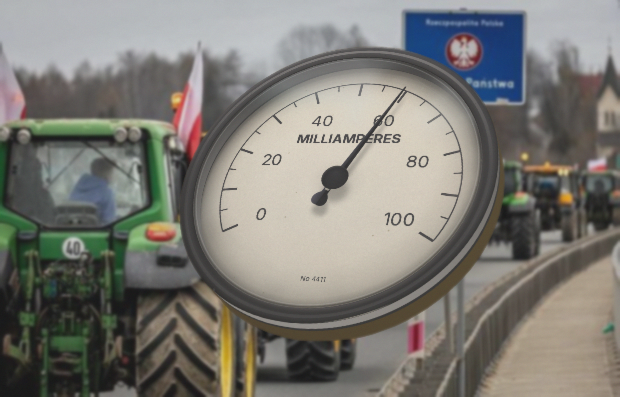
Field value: 60,mA
